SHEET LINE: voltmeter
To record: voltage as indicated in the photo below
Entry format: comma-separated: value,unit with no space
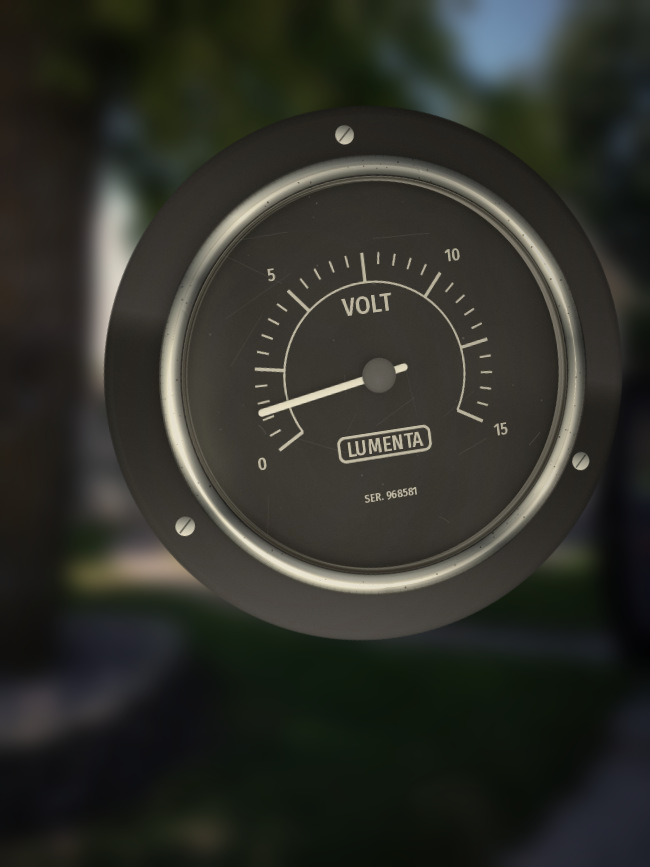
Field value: 1.25,V
